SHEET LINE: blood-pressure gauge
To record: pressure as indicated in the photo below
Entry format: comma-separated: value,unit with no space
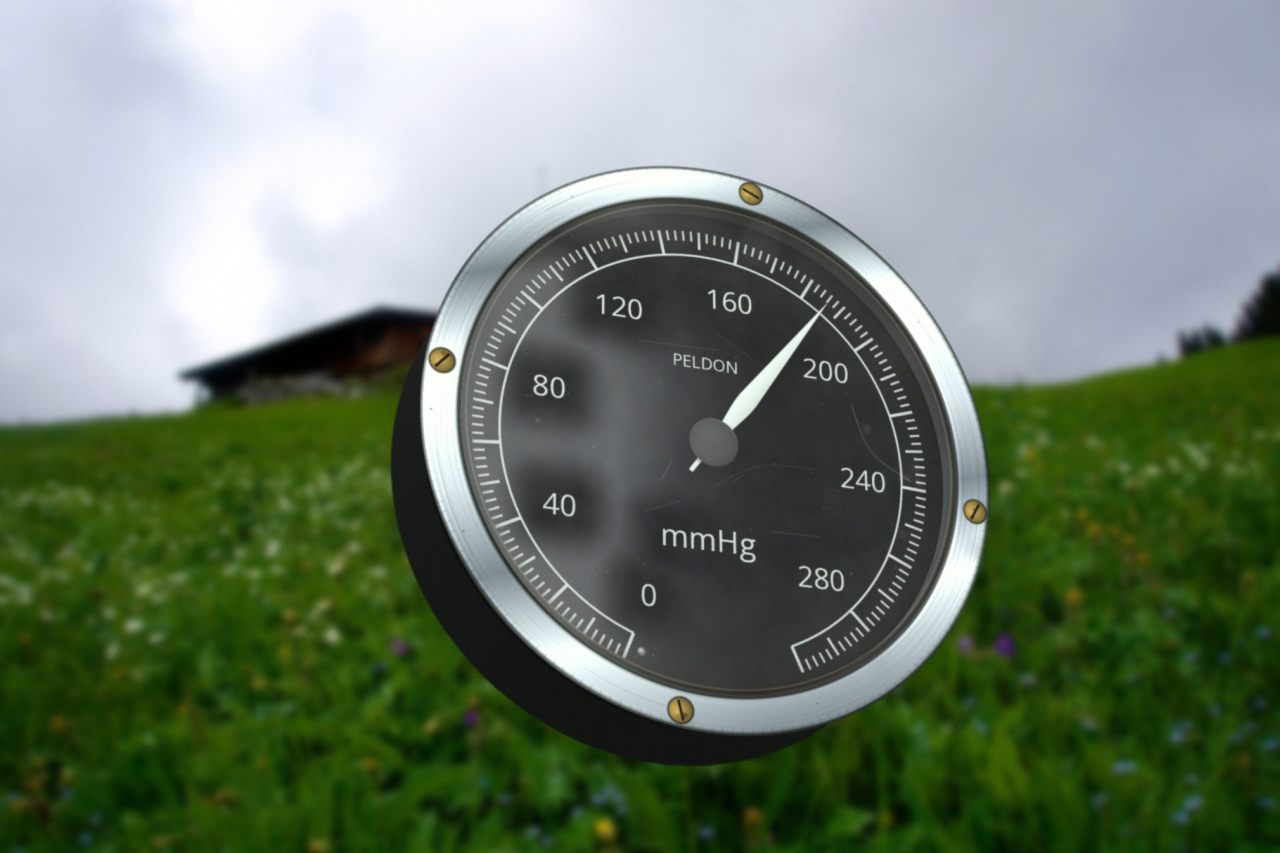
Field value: 186,mmHg
